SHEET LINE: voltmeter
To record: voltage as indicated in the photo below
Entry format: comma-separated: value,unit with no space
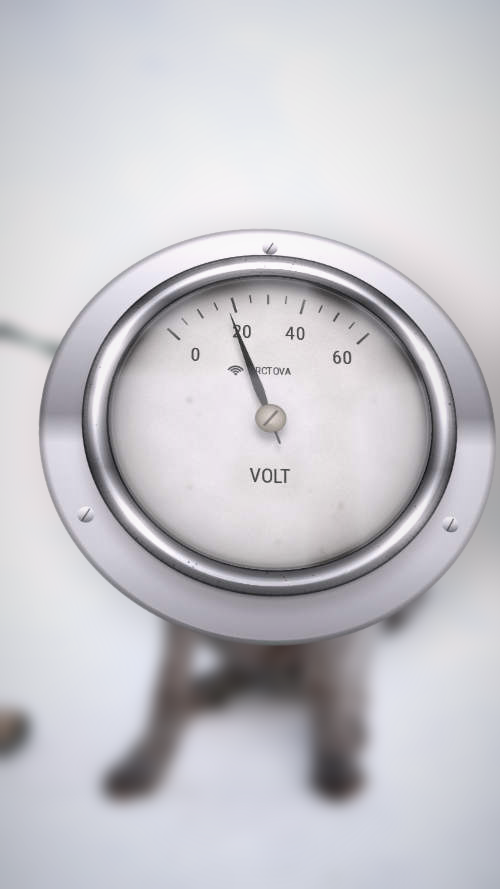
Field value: 17.5,V
